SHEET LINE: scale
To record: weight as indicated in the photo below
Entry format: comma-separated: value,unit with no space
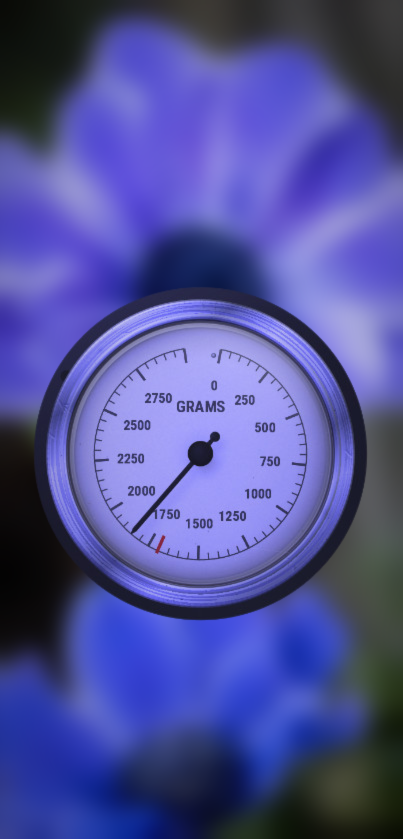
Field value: 1850,g
